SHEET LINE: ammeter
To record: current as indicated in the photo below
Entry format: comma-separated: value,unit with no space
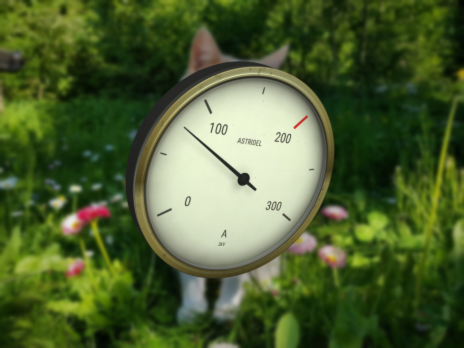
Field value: 75,A
